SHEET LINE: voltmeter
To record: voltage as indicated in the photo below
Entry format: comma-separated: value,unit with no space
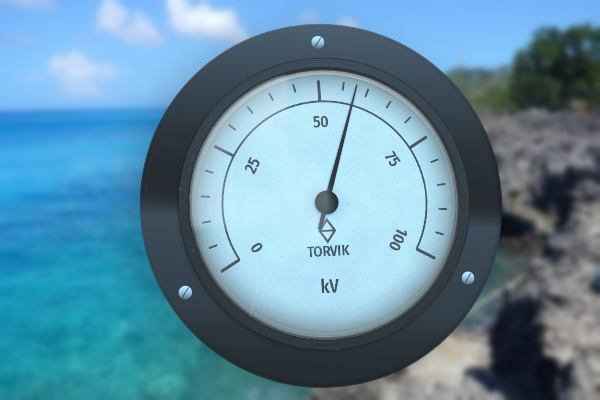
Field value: 57.5,kV
